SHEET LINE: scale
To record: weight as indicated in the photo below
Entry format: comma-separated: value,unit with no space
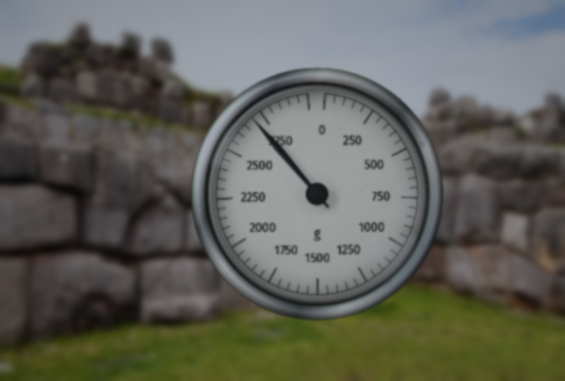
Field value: 2700,g
